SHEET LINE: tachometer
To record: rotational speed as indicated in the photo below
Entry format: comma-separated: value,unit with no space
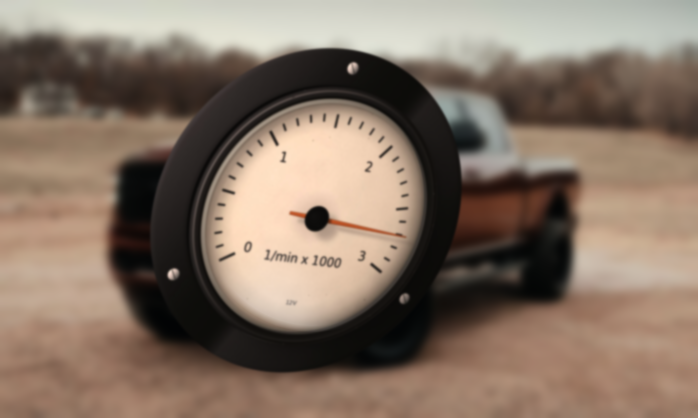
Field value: 2700,rpm
